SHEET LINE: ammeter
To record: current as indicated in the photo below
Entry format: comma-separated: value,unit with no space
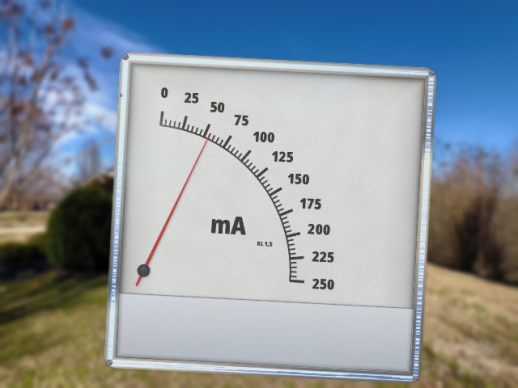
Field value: 55,mA
